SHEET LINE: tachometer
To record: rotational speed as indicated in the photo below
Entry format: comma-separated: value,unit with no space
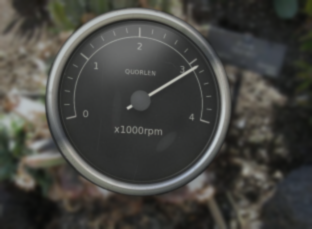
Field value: 3100,rpm
